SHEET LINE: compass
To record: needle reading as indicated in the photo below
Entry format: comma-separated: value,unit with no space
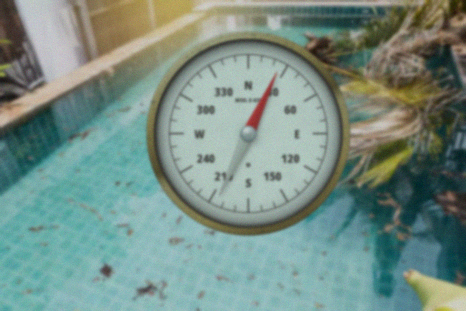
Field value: 25,°
